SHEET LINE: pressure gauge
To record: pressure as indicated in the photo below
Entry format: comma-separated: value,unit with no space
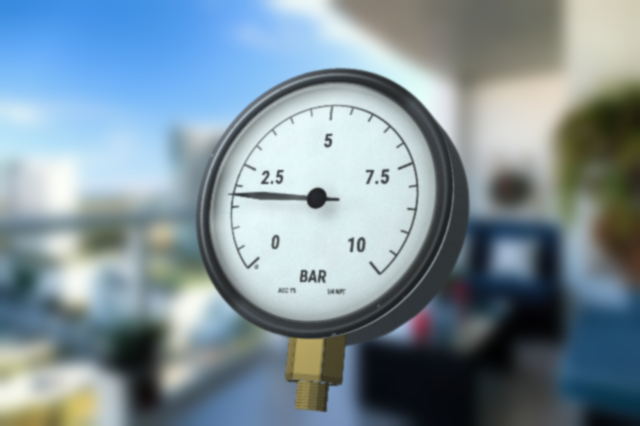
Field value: 1.75,bar
